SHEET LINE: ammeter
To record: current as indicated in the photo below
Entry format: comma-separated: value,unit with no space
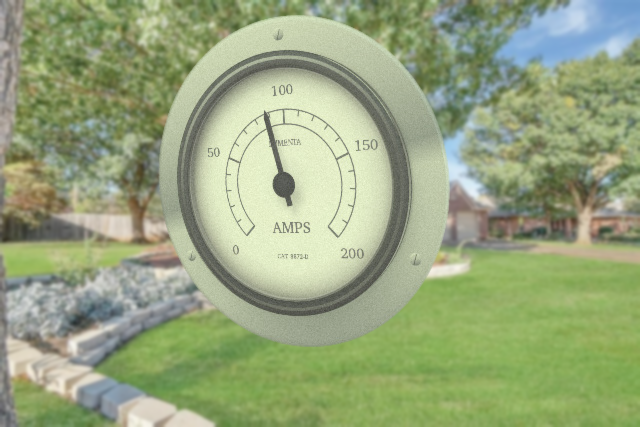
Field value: 90,A
